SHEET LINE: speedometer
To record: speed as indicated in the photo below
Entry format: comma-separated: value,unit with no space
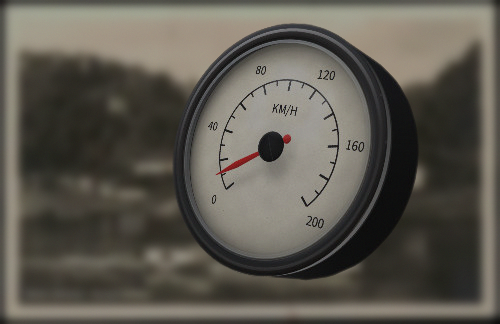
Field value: 10,km/h
